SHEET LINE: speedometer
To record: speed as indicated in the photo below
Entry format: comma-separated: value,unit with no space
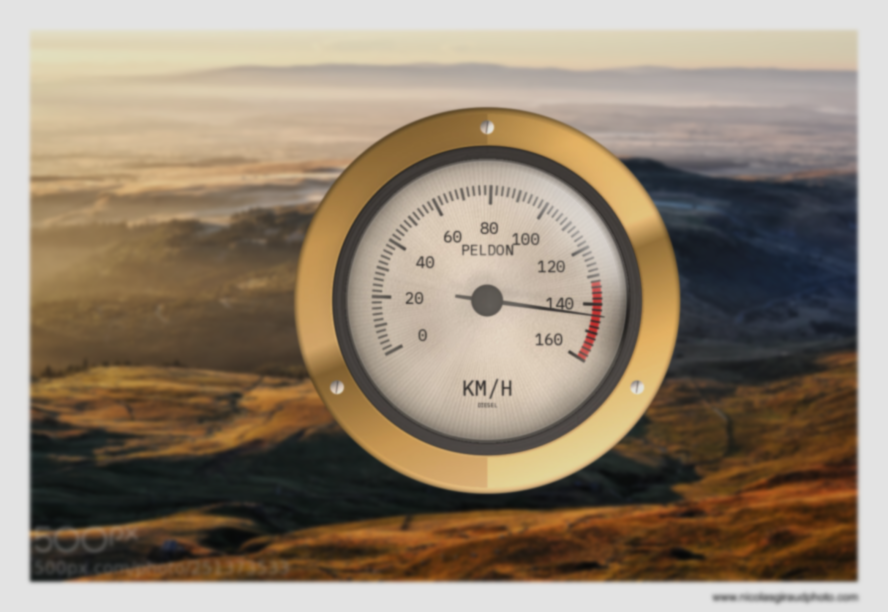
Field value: 144,km/h
